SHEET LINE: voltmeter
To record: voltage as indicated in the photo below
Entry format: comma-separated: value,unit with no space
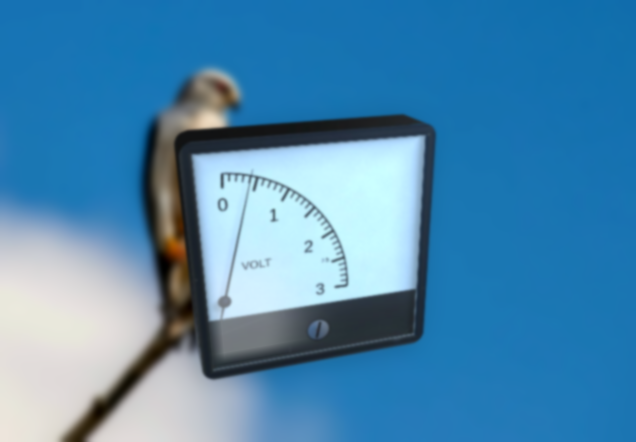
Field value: 0.4,V
